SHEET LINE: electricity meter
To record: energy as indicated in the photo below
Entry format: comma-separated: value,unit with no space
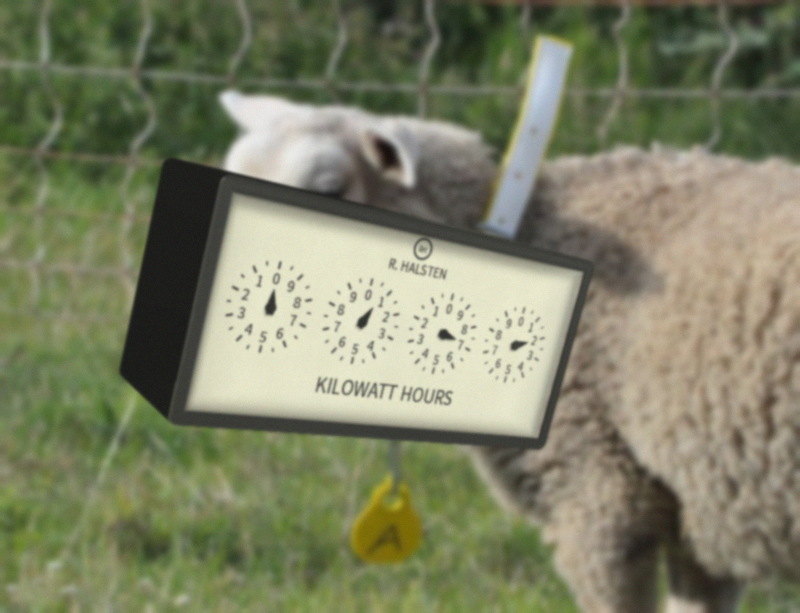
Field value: 72,kWh
